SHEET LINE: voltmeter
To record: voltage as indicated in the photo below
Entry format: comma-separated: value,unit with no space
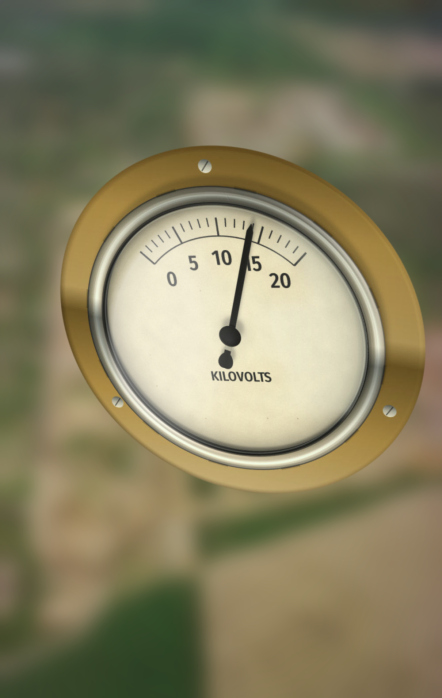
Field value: 14,kV
